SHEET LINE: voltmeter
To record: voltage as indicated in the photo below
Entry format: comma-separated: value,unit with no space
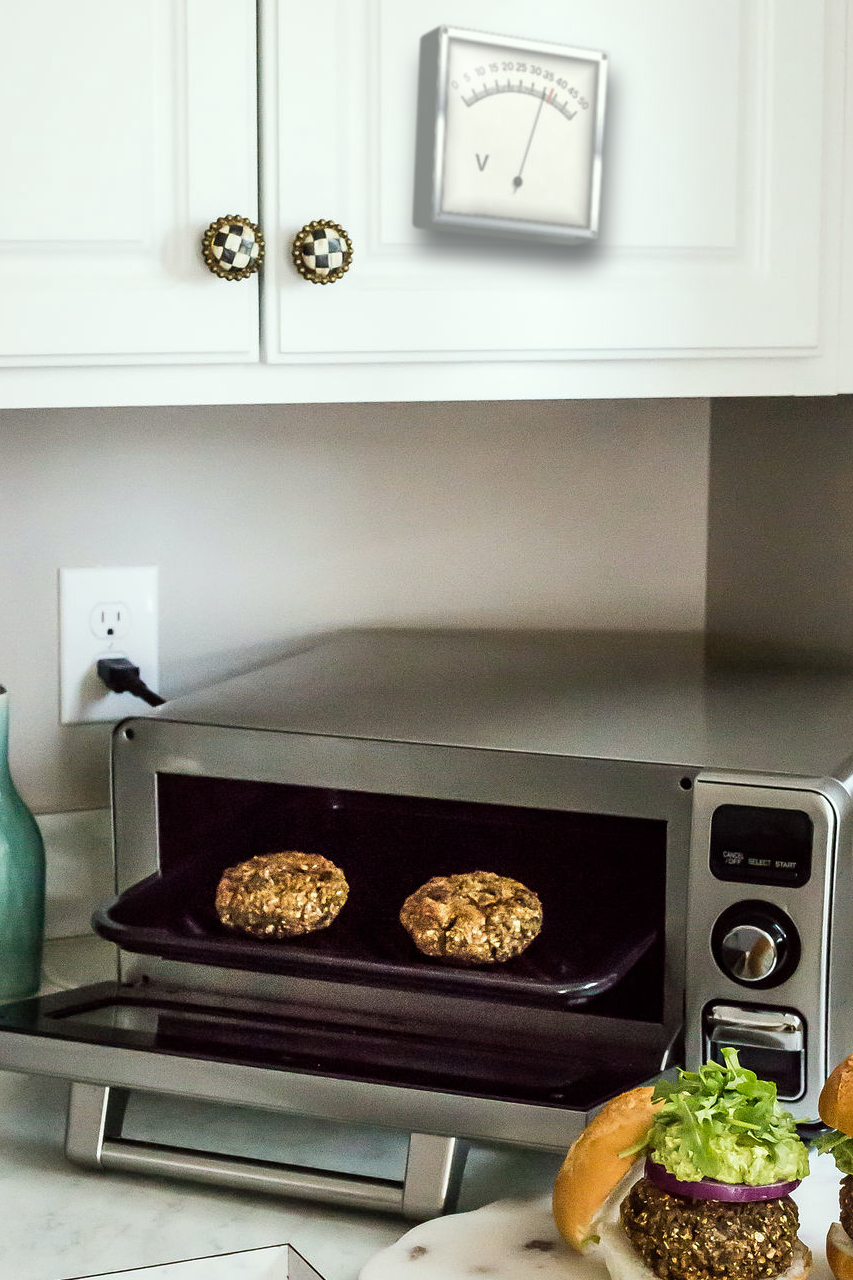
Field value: 35,V
